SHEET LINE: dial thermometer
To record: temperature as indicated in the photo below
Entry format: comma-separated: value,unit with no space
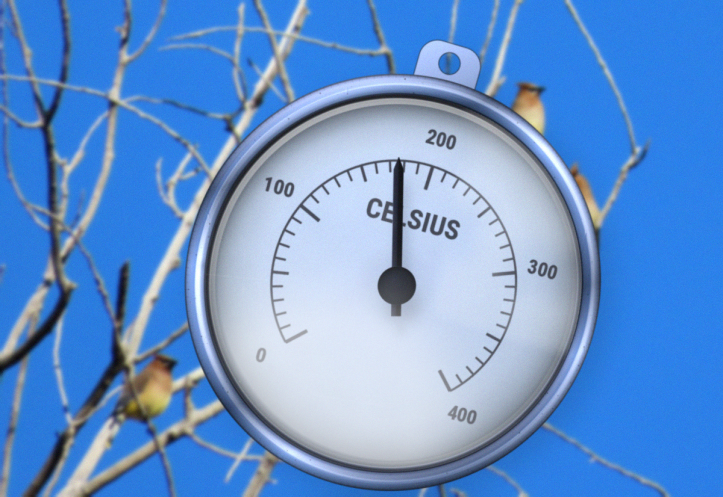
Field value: 175,°C
